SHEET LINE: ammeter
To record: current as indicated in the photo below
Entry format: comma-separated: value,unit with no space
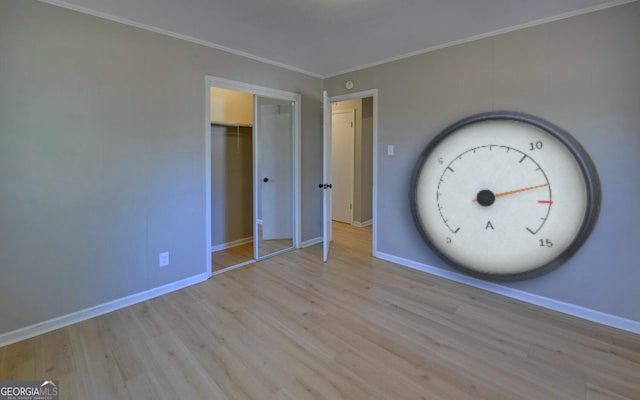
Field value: 12,A
